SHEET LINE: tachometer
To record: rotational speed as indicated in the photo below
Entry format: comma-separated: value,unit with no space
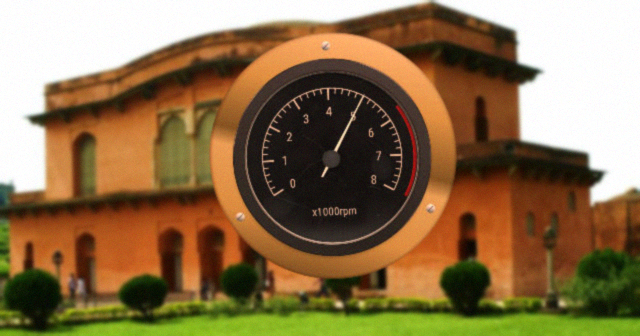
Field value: 5000,rpm
